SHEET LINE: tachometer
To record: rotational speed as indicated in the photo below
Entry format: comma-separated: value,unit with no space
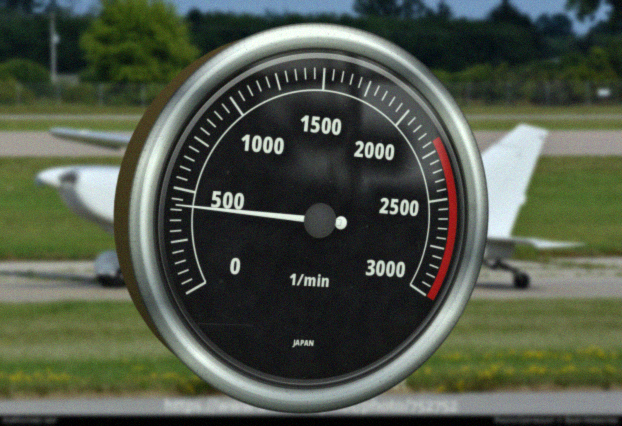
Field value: 425,rpm
